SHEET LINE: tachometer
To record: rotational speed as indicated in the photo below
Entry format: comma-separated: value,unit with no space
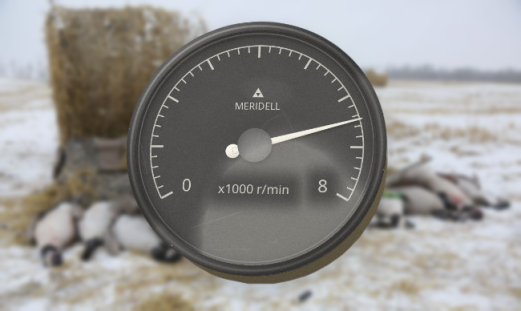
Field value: 6500,rpm
